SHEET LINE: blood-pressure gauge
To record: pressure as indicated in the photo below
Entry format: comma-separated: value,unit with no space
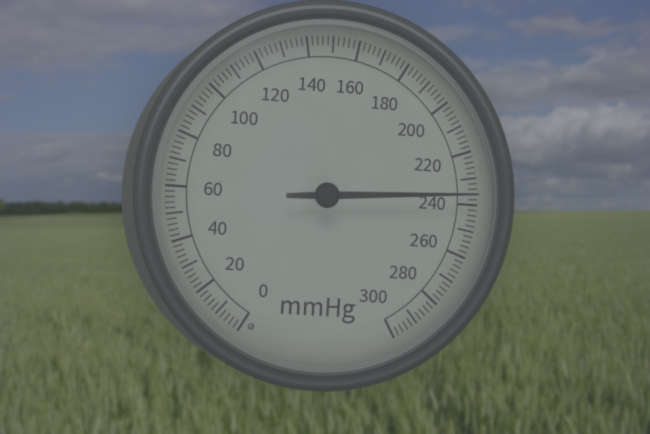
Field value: 236,mmHg
